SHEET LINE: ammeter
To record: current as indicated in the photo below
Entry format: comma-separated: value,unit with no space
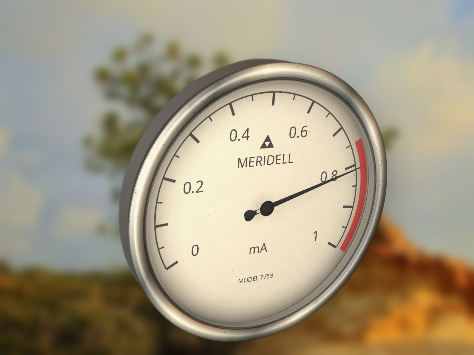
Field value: 0.8,mA
